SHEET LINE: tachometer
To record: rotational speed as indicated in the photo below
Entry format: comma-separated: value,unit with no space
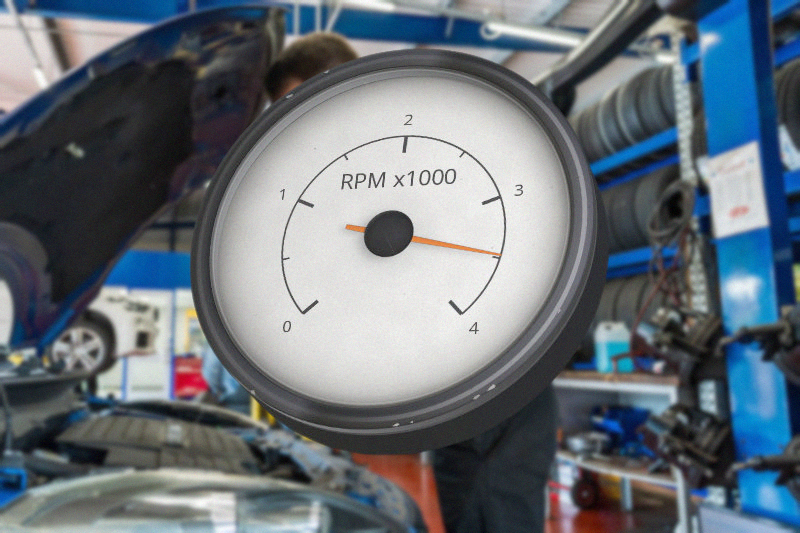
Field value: 3500,rpm
